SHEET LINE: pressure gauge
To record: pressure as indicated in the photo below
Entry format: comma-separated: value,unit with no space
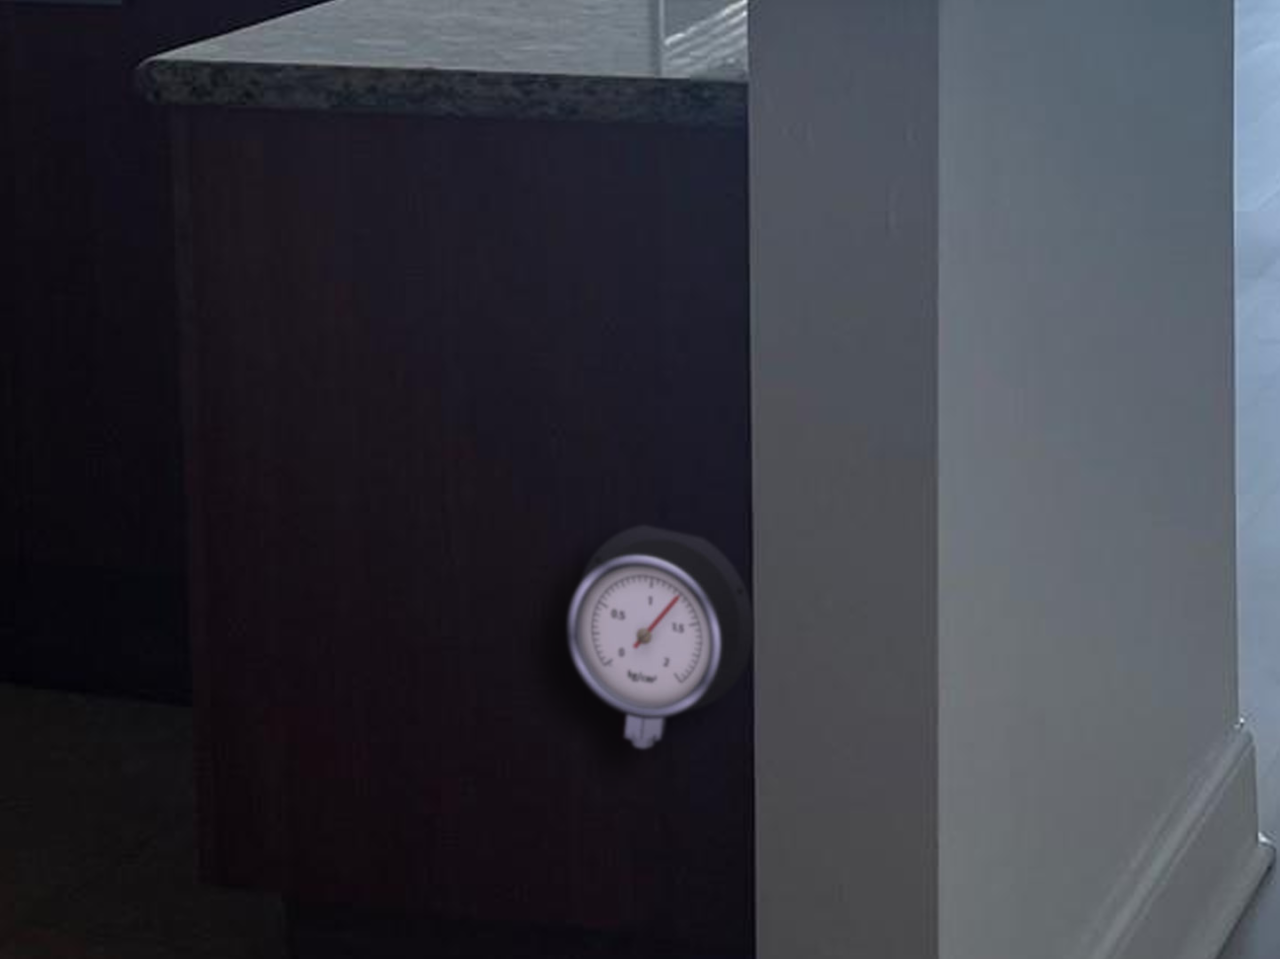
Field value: 1.25,kg/cm²
